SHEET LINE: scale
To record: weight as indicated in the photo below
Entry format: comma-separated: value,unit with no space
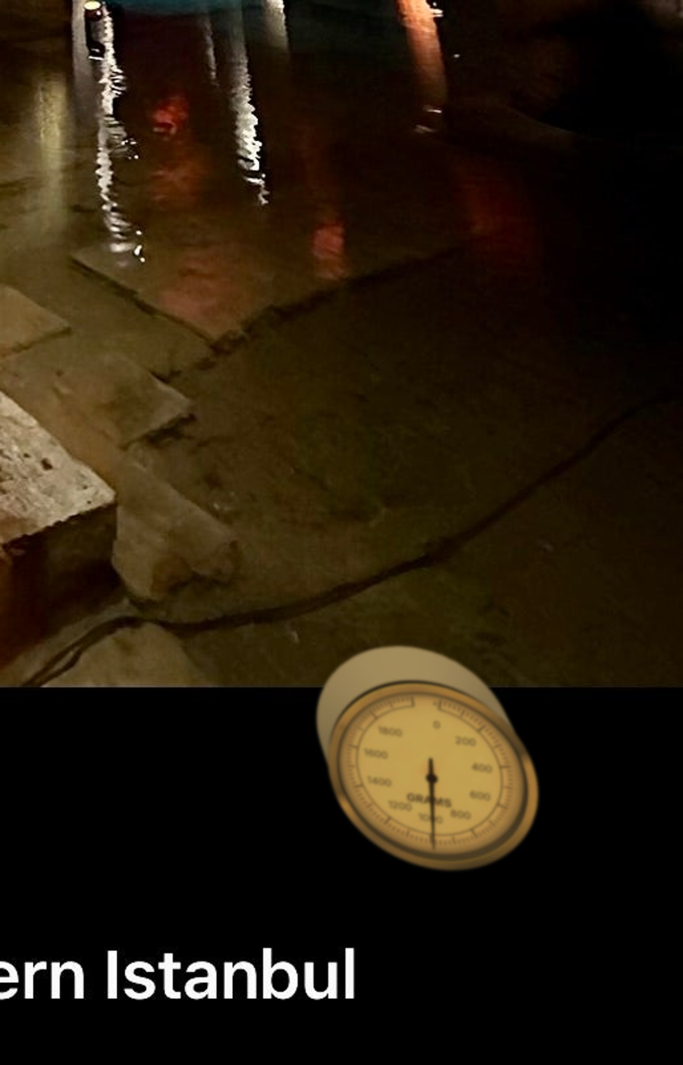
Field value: 1000,g
